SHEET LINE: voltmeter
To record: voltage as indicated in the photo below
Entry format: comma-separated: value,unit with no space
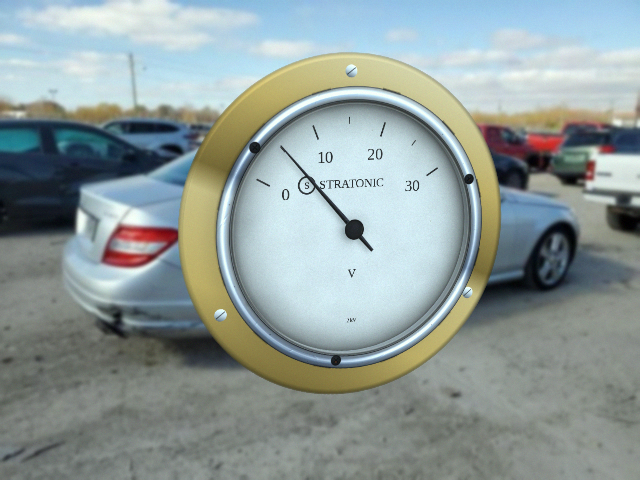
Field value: 5,V
